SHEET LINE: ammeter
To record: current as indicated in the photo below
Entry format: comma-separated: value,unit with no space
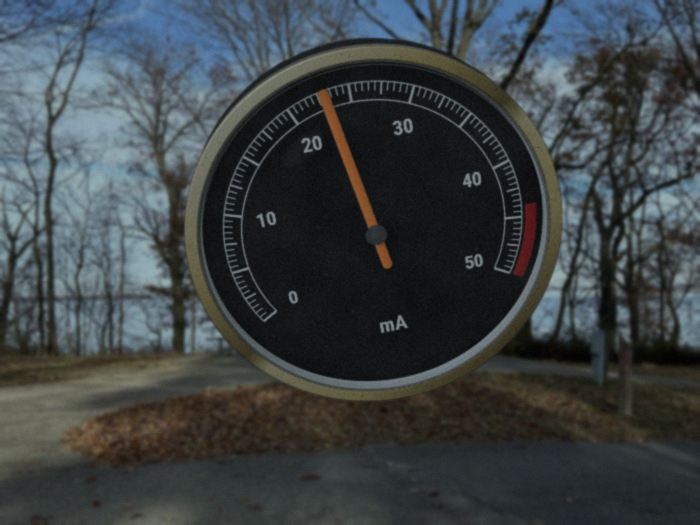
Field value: 23,mA
